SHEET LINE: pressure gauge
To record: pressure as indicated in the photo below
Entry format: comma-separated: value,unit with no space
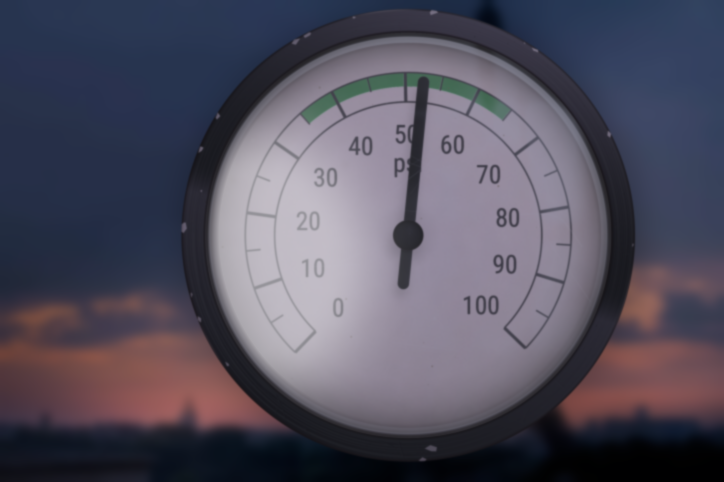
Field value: 52.5,psi
